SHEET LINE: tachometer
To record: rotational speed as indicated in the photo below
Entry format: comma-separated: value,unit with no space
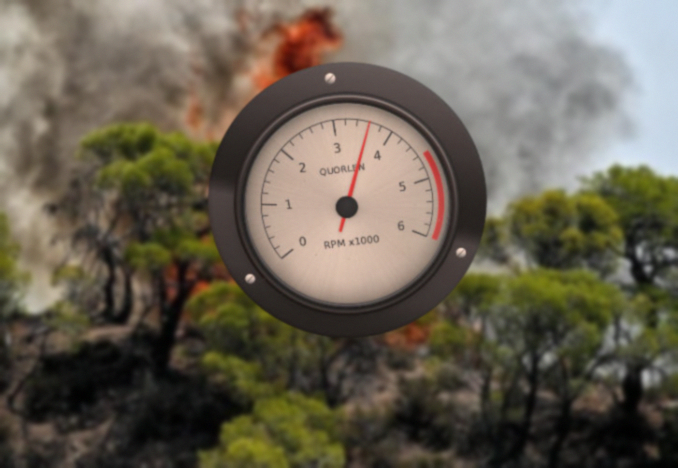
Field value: 3600,rpm
